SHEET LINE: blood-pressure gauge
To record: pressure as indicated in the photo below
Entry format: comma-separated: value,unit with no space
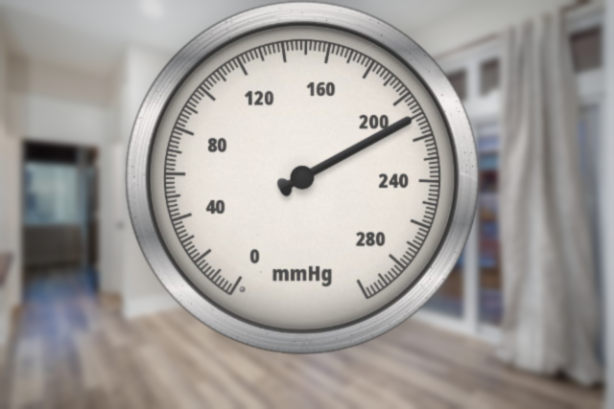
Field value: 210,mmHg
